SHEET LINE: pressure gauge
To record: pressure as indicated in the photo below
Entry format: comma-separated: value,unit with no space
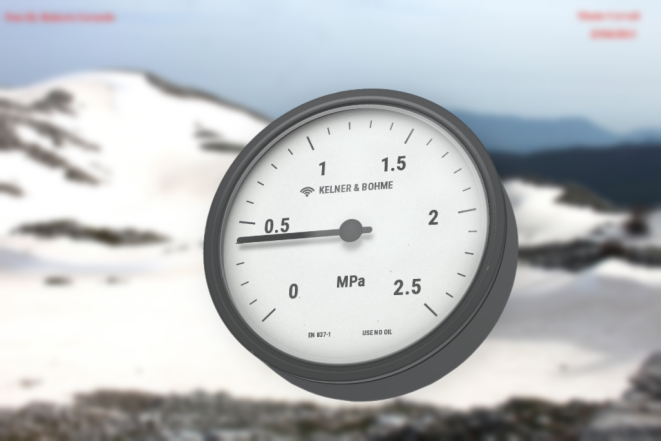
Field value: 0.4,MPa
